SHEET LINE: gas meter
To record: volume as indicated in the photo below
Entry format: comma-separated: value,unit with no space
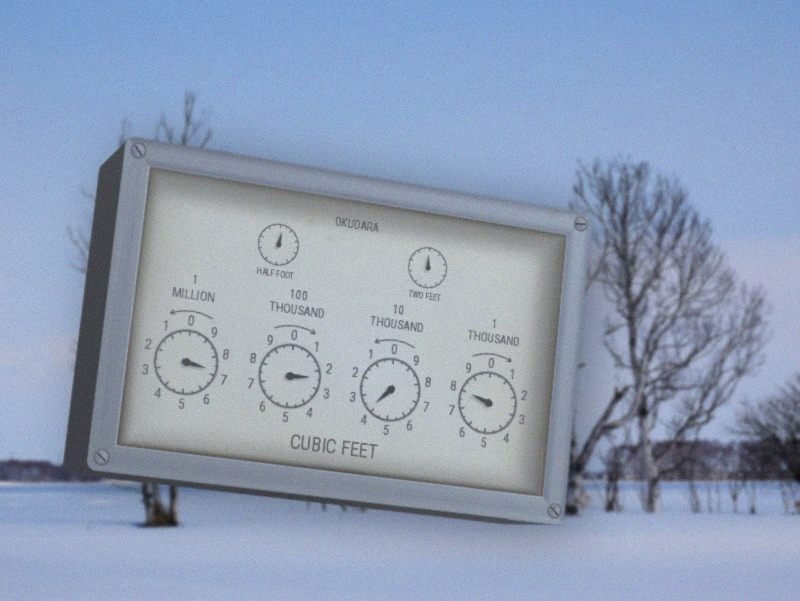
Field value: 723800,ft³
